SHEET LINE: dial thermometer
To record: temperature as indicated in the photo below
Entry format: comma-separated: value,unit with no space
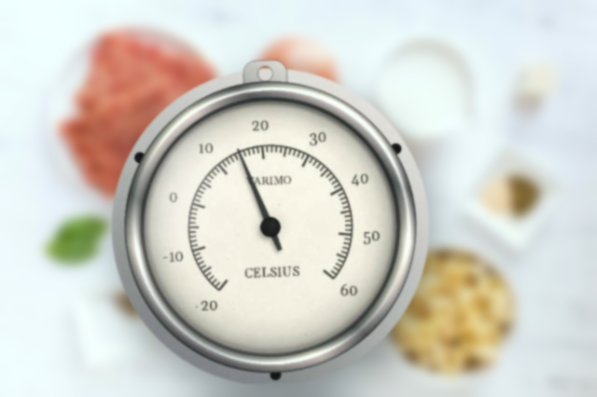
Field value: 15,°C
